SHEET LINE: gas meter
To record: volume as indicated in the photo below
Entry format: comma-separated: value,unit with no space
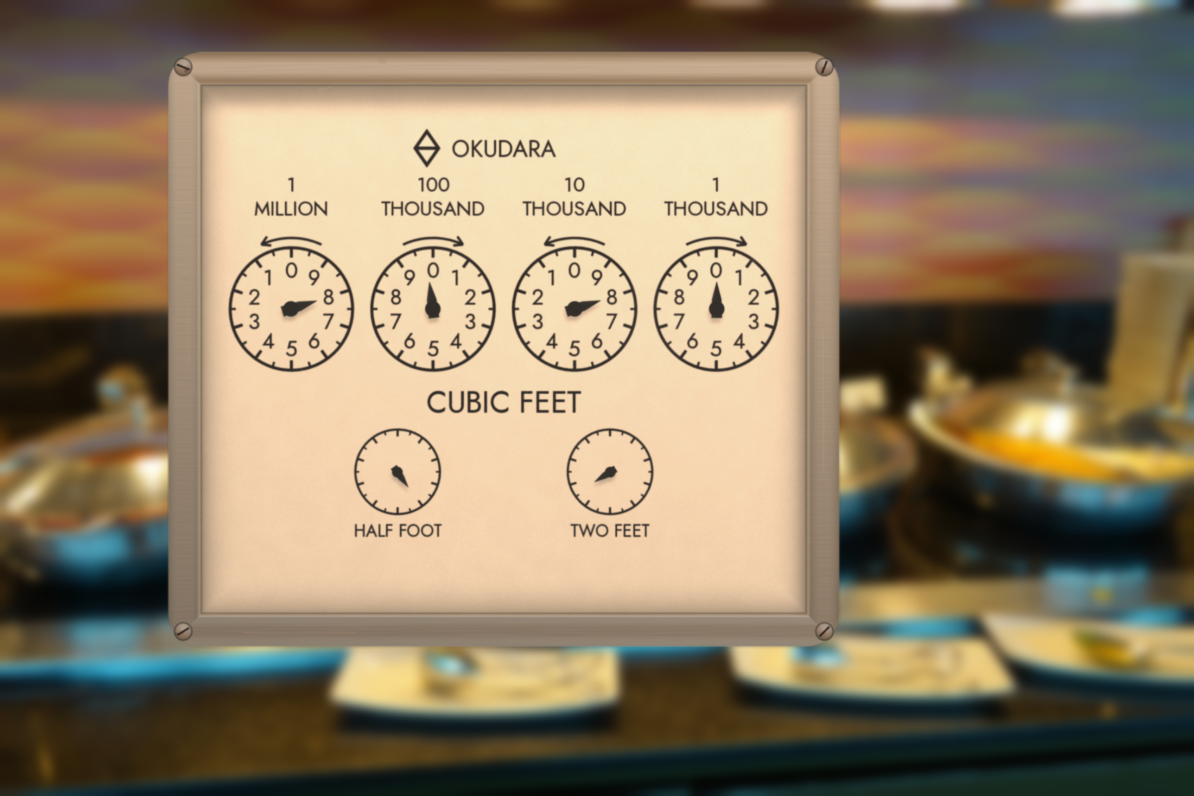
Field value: 798000,ft³
